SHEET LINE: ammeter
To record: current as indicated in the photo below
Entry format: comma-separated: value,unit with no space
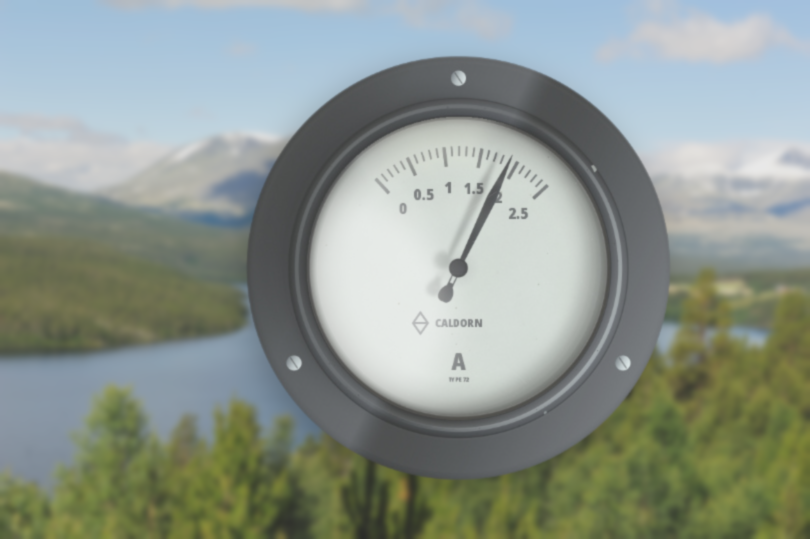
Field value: 1.9,A
